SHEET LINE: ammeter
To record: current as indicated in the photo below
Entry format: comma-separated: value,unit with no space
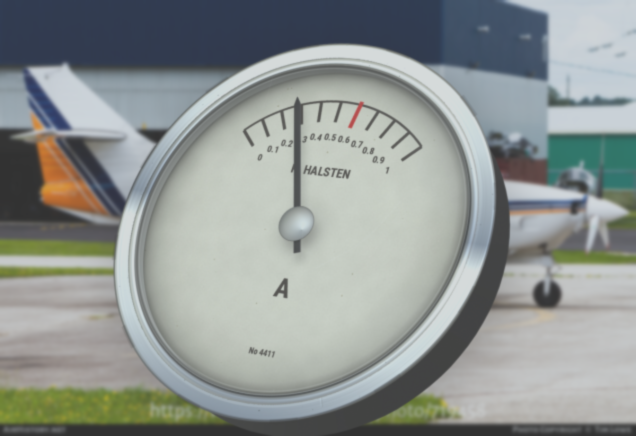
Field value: 0.3,A
